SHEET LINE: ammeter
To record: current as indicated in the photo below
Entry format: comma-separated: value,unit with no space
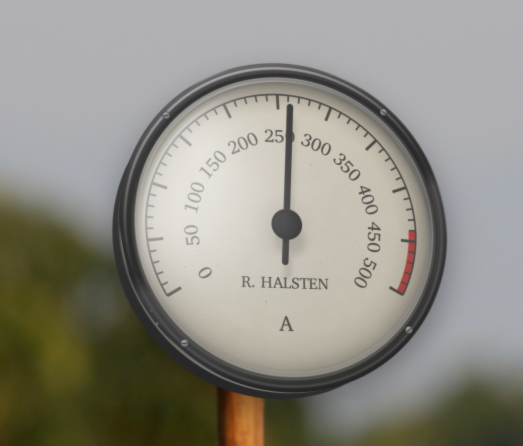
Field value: 260,A
